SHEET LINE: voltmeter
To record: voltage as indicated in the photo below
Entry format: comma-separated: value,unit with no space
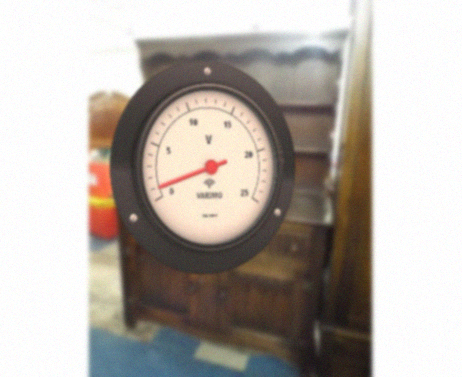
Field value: 1,V
